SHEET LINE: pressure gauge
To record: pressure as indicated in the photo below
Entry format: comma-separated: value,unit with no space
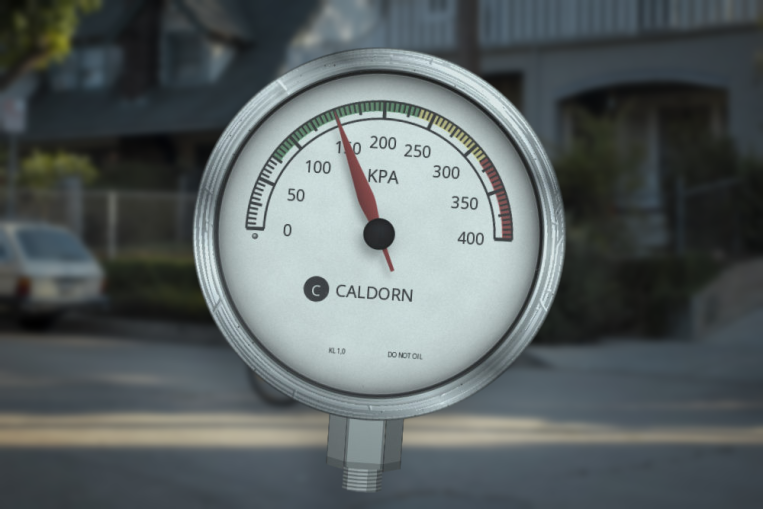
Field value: 150,kPa
